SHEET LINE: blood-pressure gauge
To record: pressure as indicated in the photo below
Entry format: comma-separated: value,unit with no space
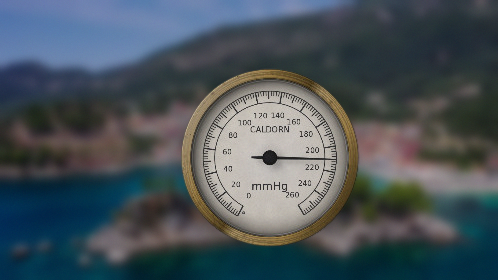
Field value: 210,mmHg
